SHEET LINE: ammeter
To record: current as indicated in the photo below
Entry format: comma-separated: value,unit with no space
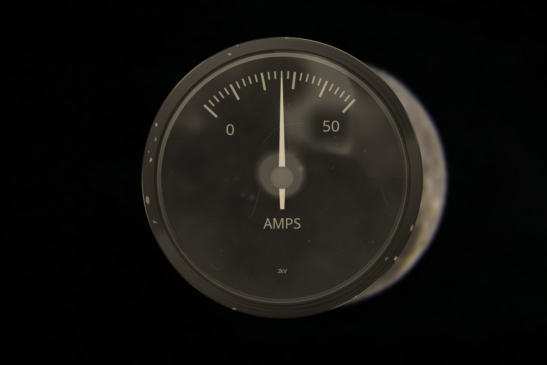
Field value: 26,A
